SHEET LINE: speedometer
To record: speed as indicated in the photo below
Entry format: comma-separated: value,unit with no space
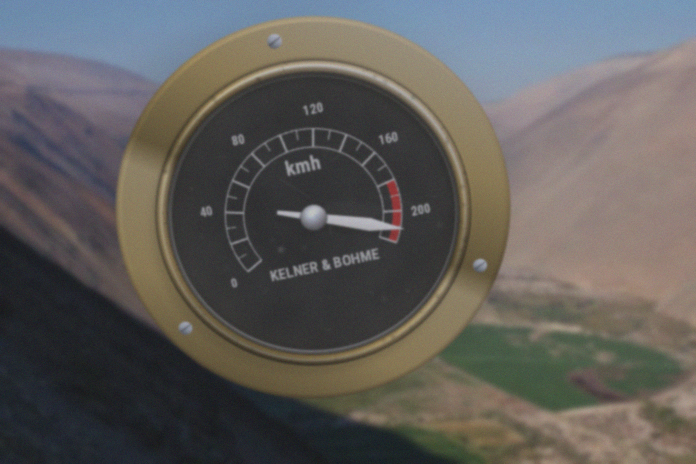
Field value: 210,km/h
